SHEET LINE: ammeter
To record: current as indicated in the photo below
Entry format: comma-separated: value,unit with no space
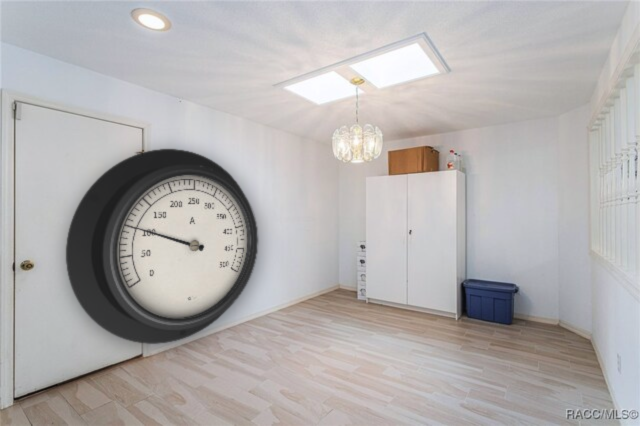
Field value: 100,A
